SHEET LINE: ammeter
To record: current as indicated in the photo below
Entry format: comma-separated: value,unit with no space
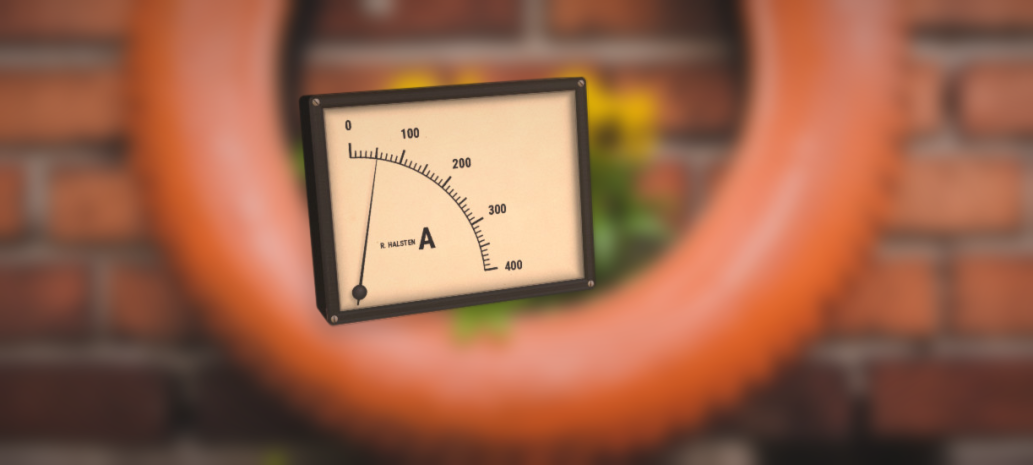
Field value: 50,A
